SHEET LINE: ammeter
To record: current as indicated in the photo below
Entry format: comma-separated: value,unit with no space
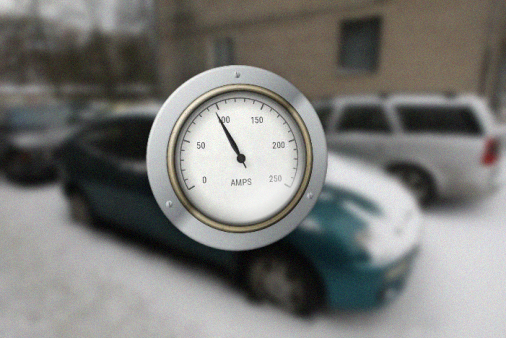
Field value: 95,A
